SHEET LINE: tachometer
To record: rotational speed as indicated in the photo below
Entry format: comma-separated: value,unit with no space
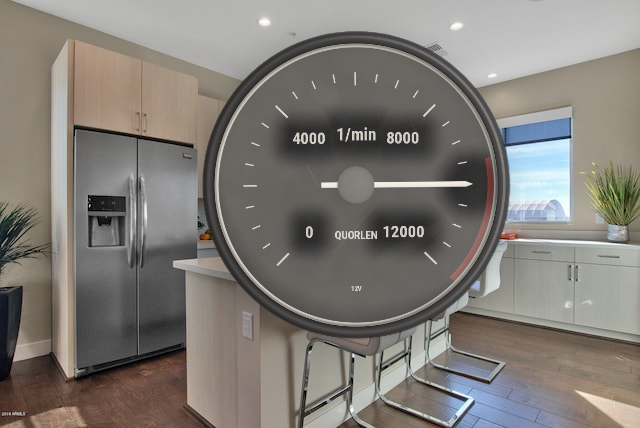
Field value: 10000,rpm
